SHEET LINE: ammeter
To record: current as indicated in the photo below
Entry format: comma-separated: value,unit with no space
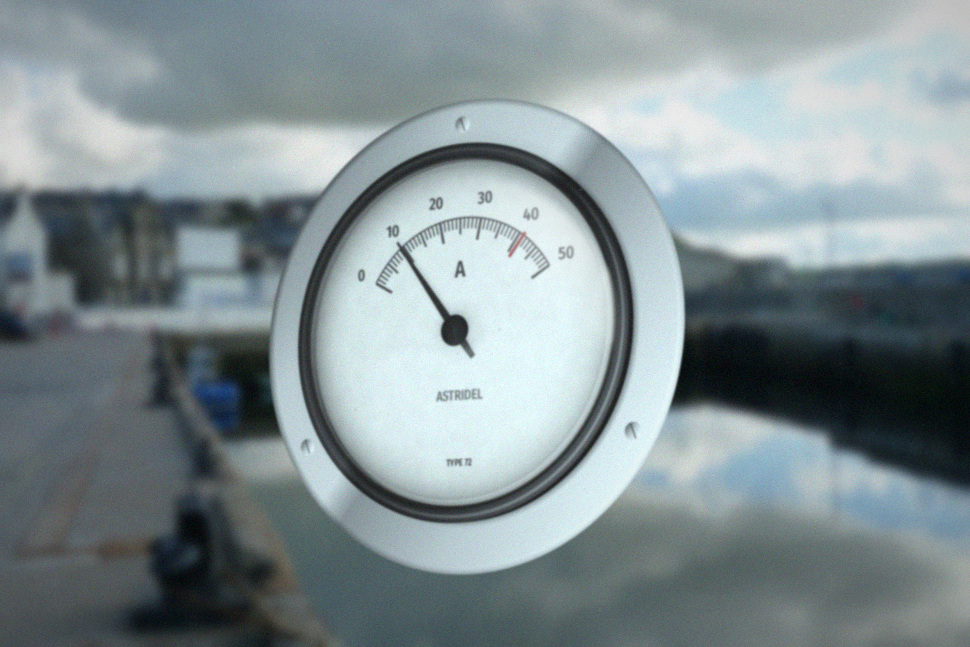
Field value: 10,A
